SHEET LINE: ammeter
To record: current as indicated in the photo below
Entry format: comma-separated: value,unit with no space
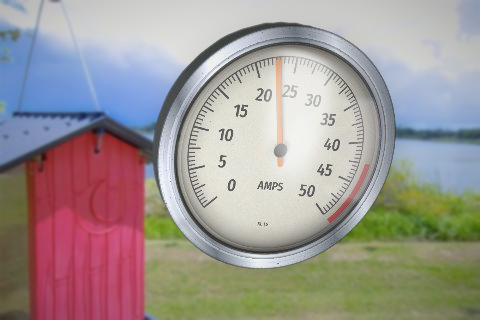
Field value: 22.5,A
